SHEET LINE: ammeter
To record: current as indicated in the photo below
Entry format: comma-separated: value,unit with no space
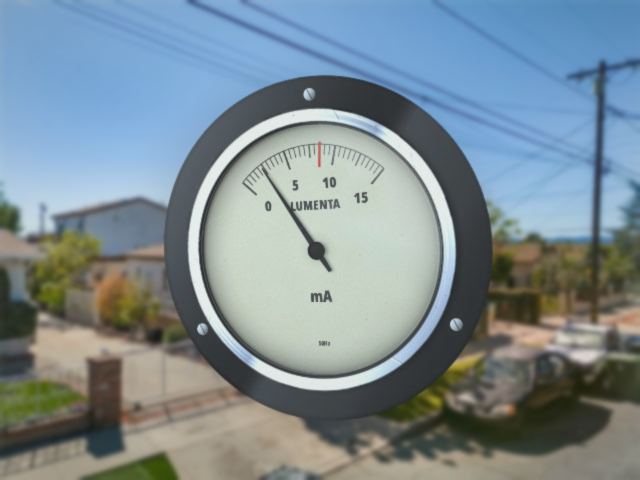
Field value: 2.5,mA
